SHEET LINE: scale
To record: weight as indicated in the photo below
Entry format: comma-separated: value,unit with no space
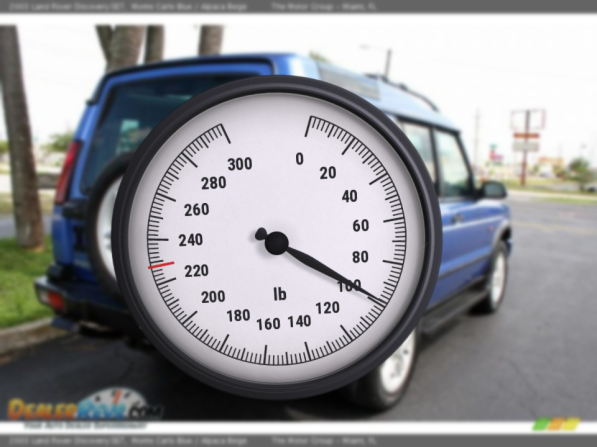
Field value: 98,lb
